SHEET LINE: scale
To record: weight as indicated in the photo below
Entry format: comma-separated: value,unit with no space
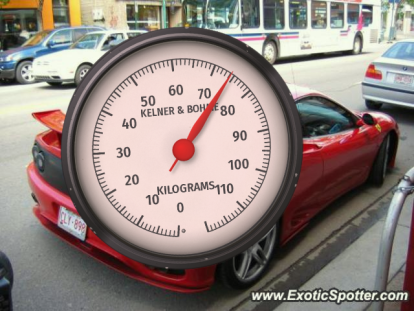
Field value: 74,kg
